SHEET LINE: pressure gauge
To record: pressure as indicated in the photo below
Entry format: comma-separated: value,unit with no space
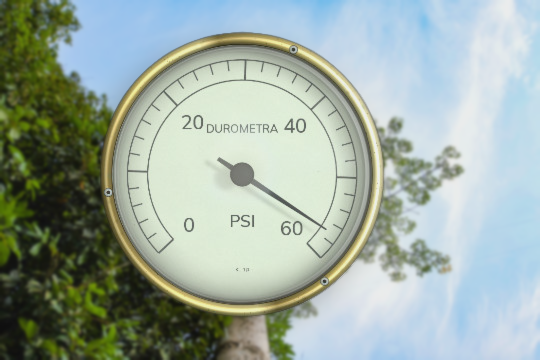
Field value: 57,psi
